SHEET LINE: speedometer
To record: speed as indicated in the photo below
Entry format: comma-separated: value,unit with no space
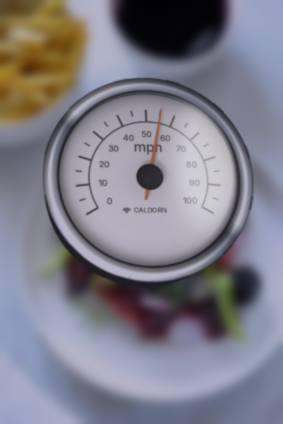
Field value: 55,mph
